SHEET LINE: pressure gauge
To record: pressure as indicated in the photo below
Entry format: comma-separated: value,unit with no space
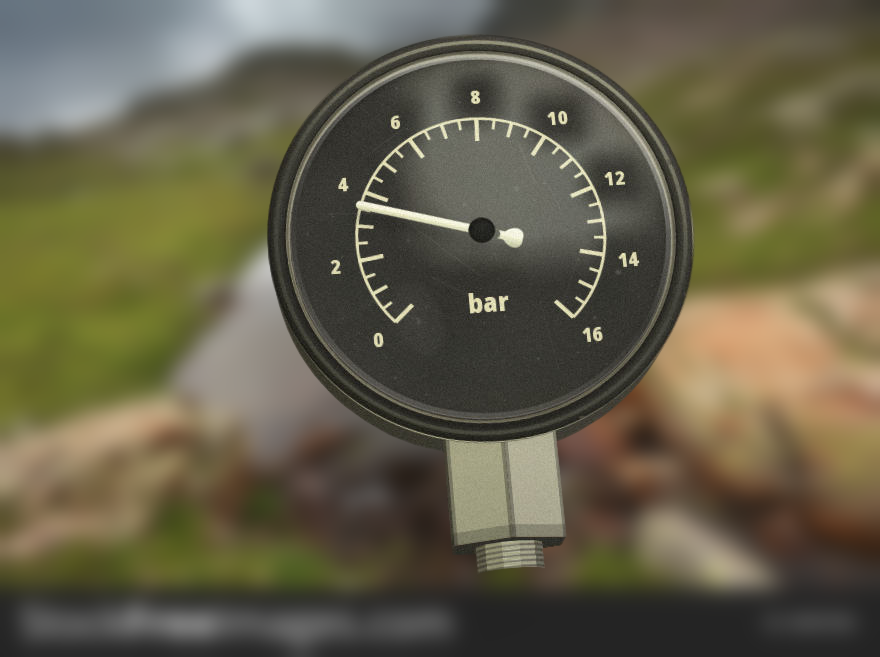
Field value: 3.5,bar
